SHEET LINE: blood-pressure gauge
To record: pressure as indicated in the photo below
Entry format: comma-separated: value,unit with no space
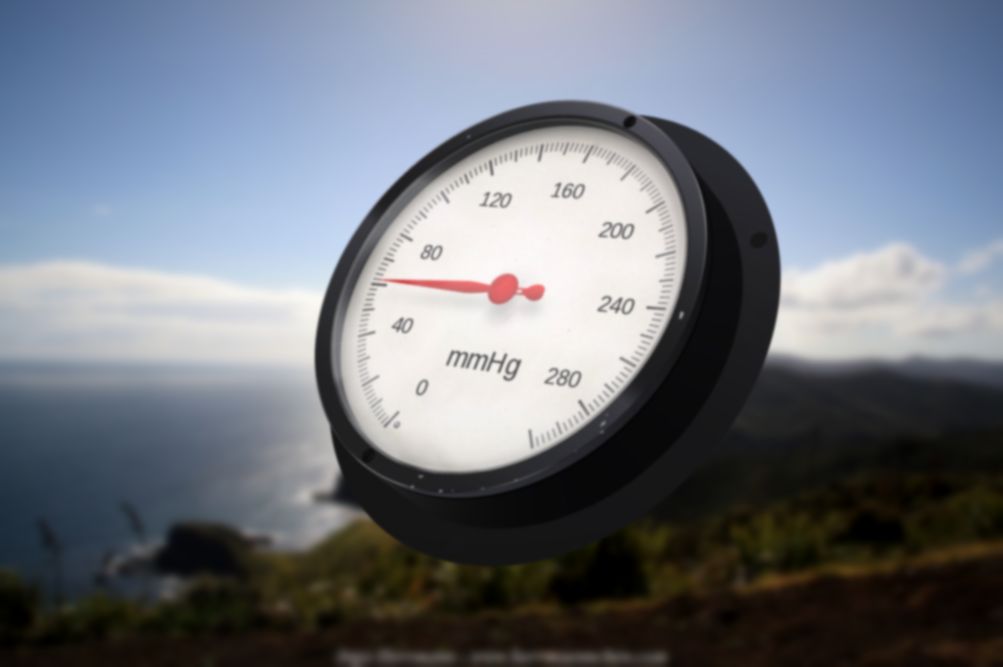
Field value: 60,mmHg
